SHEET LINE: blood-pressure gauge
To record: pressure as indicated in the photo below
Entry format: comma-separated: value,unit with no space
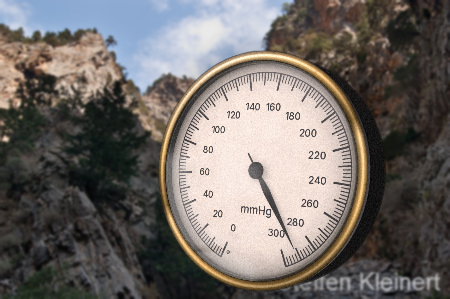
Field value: 290,mmHg
